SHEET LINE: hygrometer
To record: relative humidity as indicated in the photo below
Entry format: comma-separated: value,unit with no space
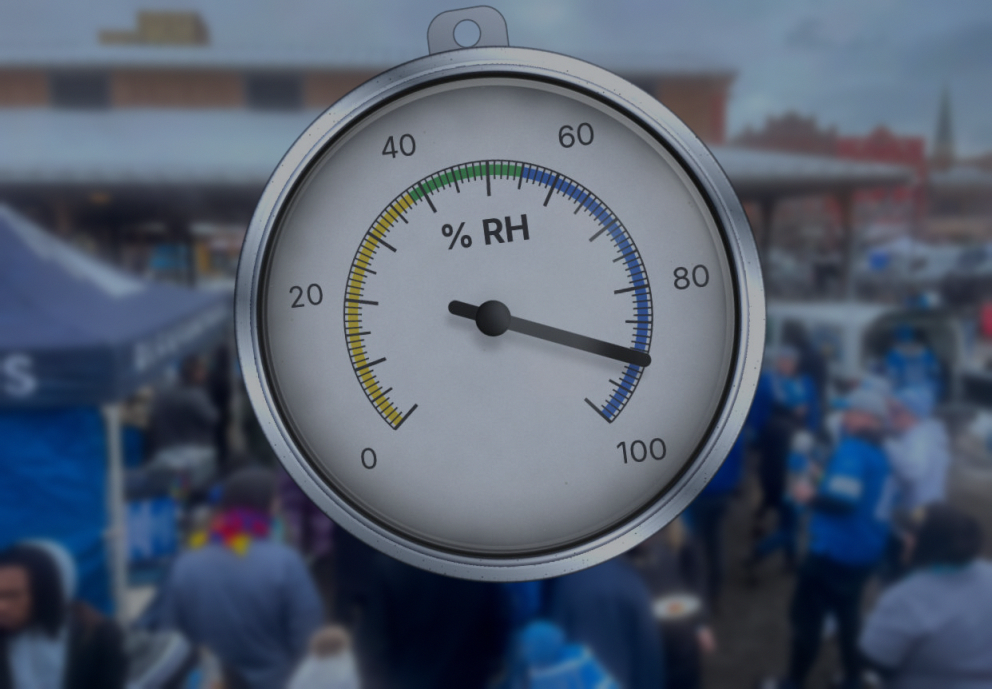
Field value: 90,%
